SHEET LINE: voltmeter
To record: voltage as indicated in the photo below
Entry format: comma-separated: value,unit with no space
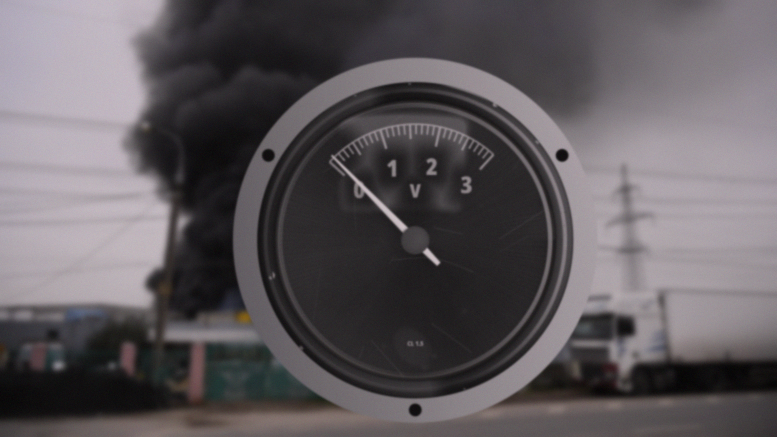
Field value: 0.1,V
